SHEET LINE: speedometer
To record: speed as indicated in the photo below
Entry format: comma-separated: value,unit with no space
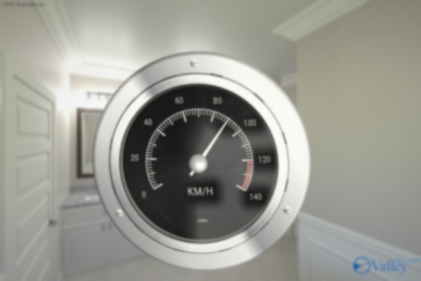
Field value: 90,km/h
